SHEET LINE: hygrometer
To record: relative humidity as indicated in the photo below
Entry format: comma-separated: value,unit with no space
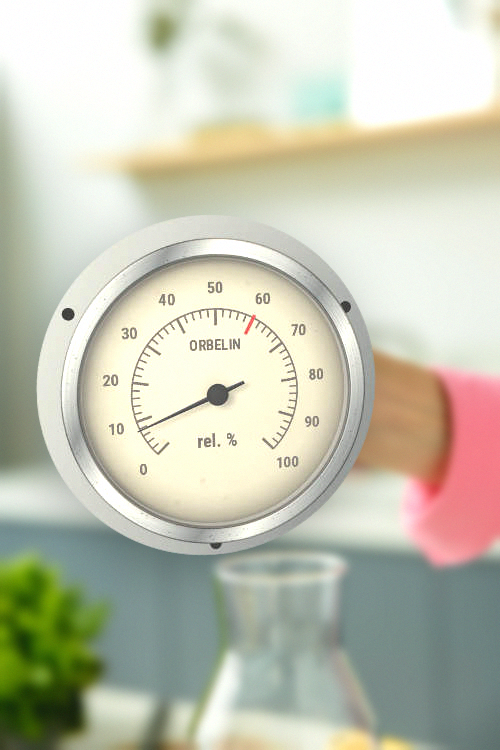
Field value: 8,%
